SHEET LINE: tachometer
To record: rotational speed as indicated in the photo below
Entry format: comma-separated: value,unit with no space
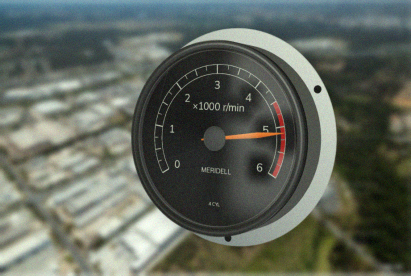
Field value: 5125,rpm
